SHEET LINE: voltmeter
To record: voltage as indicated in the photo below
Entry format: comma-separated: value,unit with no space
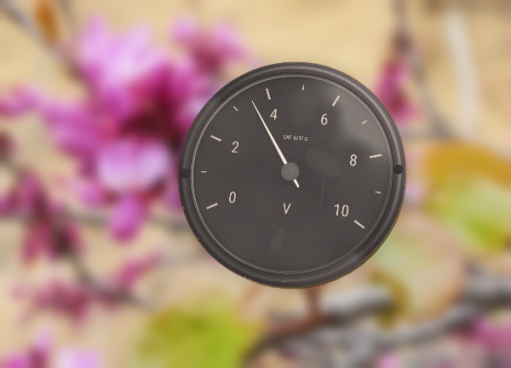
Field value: 3.5,V
